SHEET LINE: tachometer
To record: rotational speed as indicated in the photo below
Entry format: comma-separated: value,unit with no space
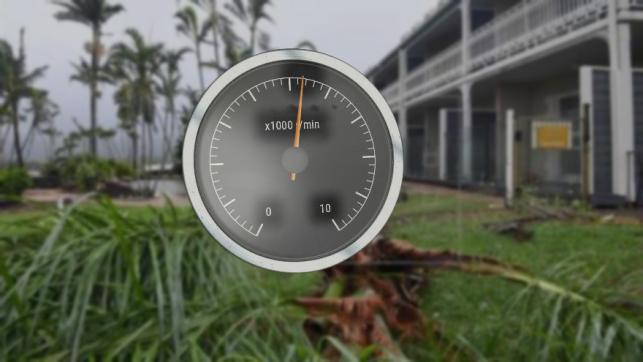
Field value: 5300,rpm
